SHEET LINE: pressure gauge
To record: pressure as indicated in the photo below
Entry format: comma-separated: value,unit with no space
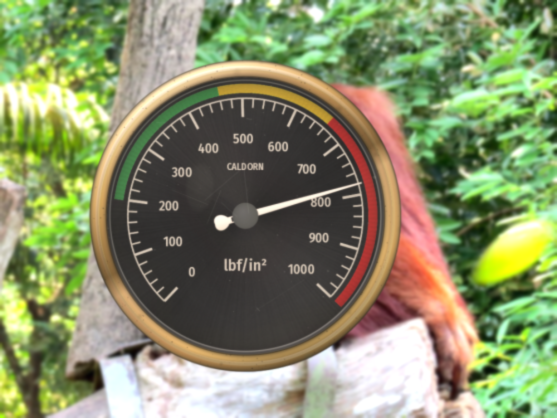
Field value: 780,psi
